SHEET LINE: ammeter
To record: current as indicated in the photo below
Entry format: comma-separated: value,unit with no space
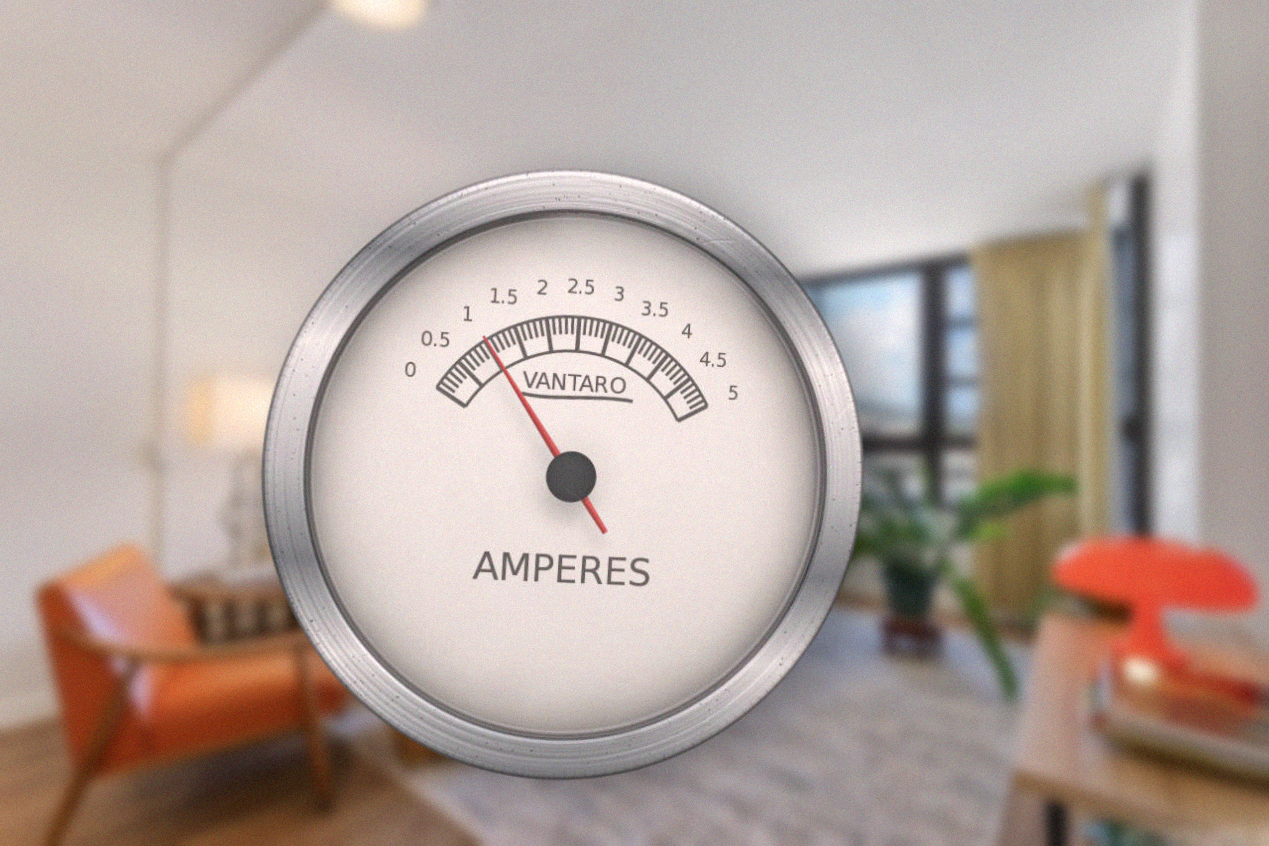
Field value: 1,A
